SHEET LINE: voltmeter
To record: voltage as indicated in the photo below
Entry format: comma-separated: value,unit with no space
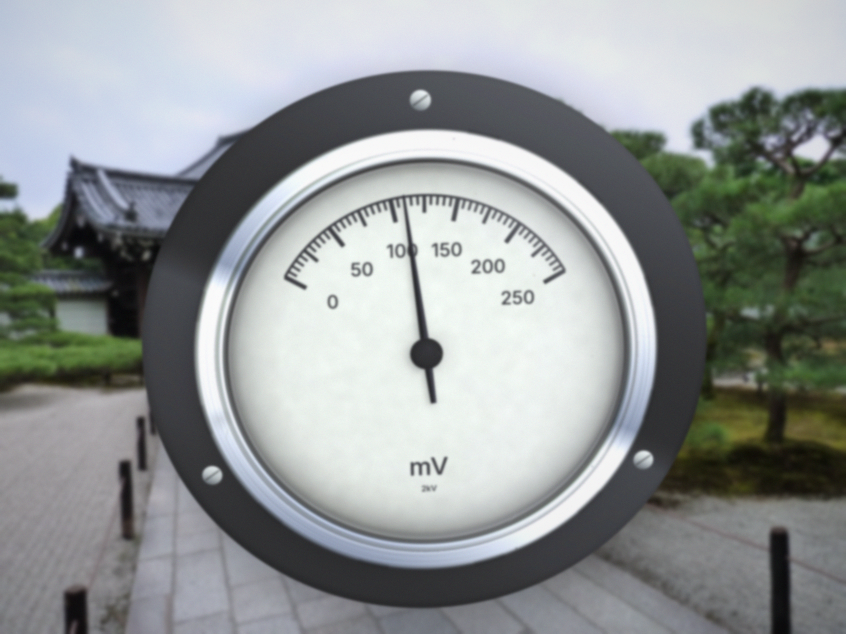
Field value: 110,mV
